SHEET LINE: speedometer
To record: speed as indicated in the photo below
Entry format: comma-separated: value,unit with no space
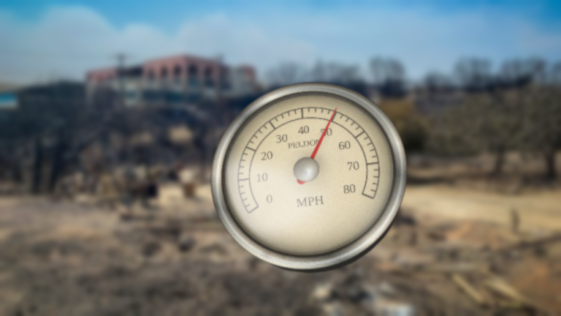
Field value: 50,mph
